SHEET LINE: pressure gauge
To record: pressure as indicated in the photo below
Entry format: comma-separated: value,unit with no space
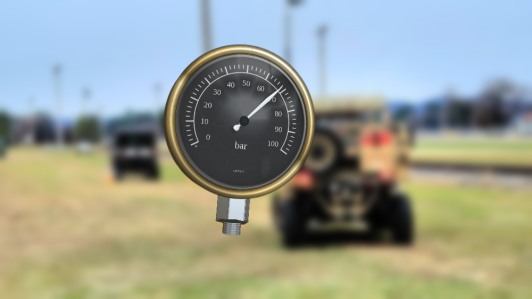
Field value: 68,bar
